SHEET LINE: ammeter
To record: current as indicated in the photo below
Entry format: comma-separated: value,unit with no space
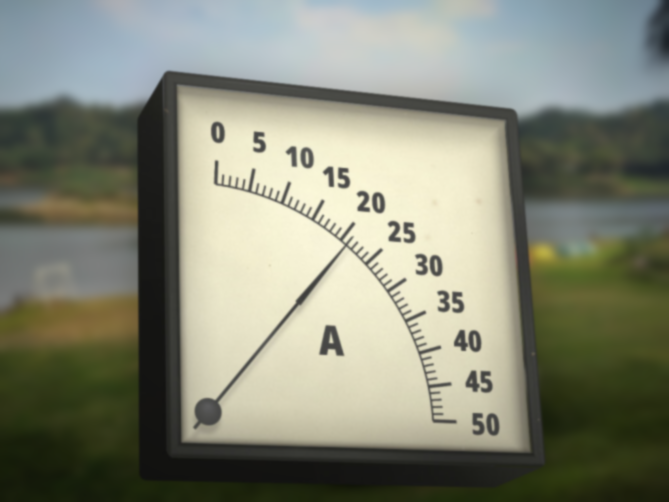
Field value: 21,A
